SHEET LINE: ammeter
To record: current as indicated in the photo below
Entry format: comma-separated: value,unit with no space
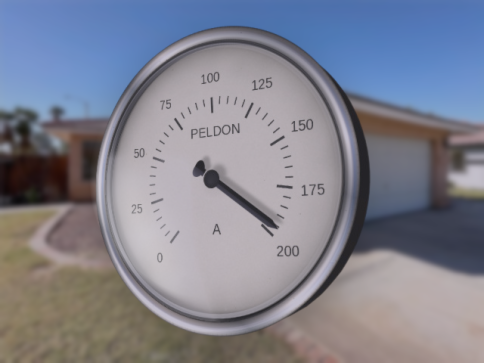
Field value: 195,A
